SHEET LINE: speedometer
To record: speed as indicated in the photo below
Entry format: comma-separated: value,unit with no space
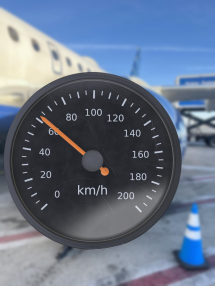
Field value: 62.5,km/h
